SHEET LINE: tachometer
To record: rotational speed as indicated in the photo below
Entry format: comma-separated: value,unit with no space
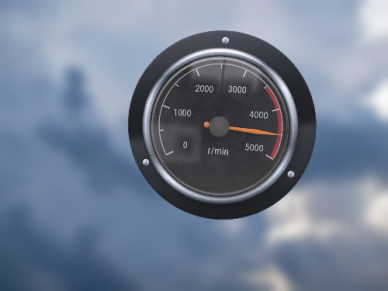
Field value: 4500,rpm
